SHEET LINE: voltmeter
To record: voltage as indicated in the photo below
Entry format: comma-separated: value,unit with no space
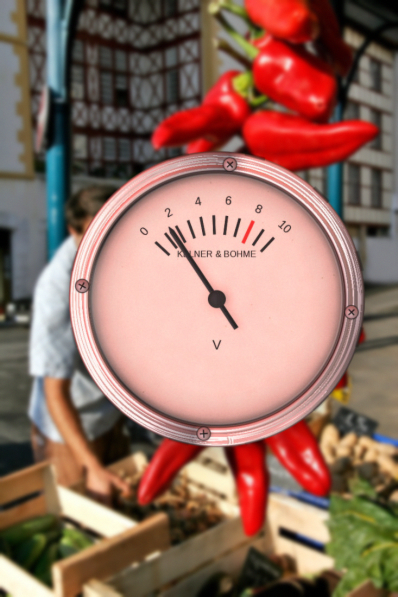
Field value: 1.5,V
